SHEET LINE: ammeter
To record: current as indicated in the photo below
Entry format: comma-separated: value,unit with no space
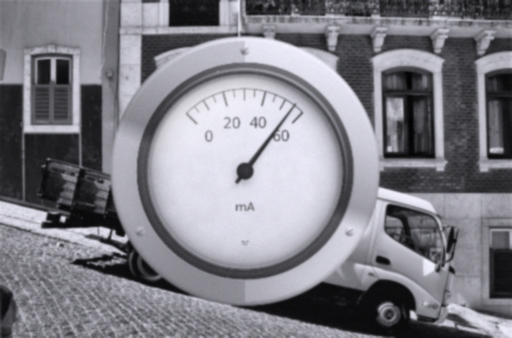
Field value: 55,mA
